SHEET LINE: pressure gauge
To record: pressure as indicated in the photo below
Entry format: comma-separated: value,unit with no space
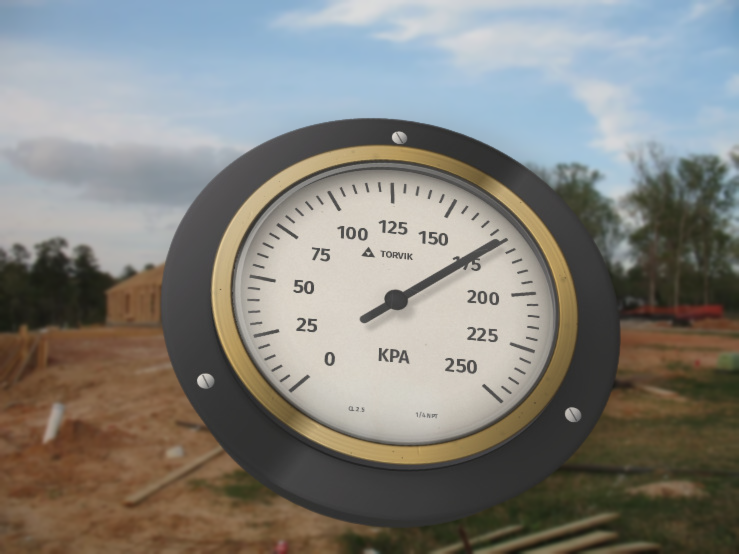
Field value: 175,kPa
